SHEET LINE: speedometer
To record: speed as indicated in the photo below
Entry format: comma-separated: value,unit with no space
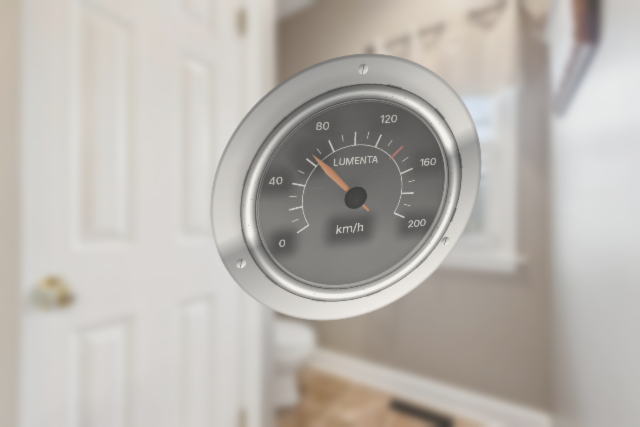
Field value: 65,km/h
